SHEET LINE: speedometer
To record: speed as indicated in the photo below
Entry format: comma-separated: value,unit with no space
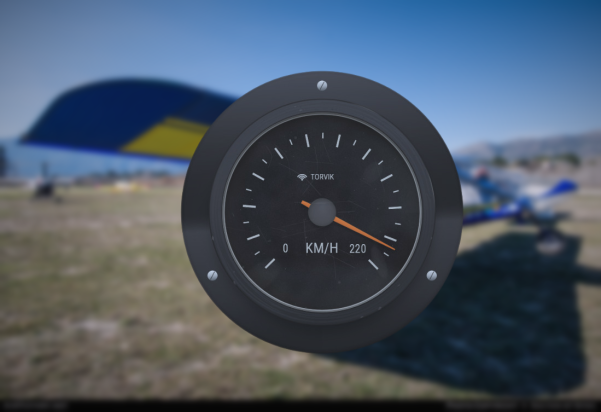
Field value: 205,km/h
